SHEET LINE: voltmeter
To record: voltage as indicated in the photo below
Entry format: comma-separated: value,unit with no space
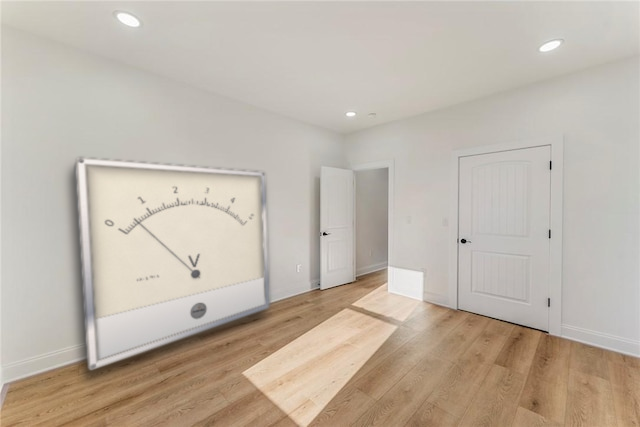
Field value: 0.5,V
